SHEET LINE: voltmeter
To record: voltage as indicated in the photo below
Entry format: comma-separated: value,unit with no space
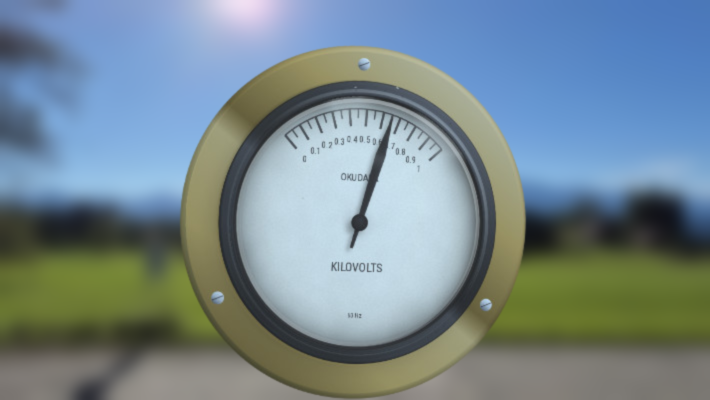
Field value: 0.65,kV
